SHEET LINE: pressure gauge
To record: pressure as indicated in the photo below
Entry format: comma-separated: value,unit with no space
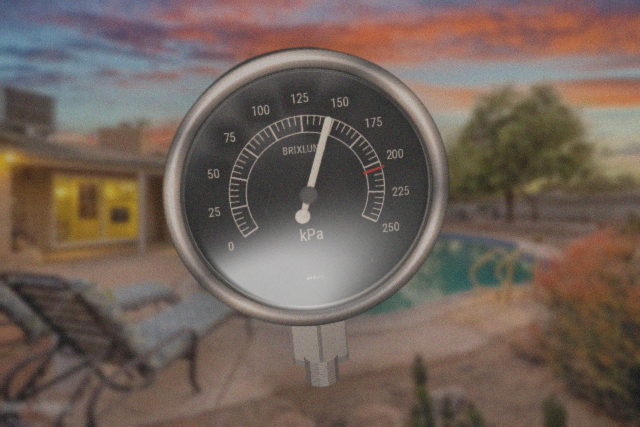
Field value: 145,kPa
